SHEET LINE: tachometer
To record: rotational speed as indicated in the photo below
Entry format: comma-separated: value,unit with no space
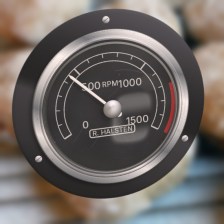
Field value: 450,rpm
